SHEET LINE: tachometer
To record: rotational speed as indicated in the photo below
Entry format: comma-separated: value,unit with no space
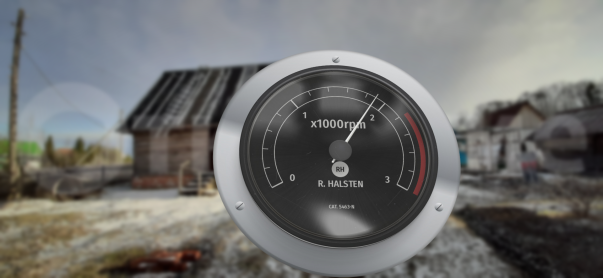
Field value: 1900,rpm
